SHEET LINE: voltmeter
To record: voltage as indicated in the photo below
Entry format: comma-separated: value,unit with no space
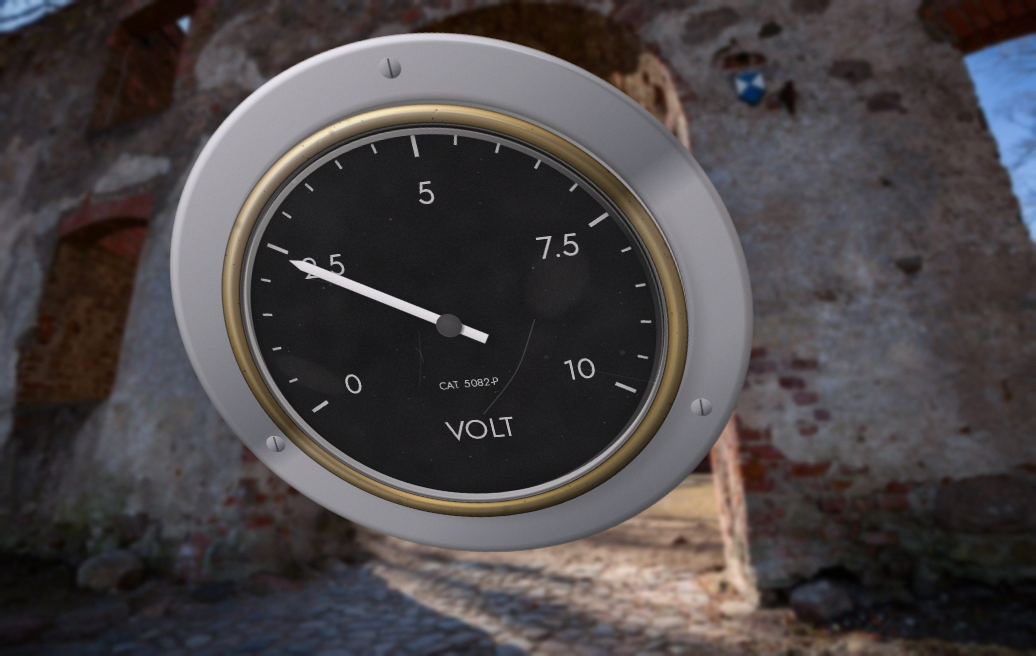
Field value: 2.5,V
